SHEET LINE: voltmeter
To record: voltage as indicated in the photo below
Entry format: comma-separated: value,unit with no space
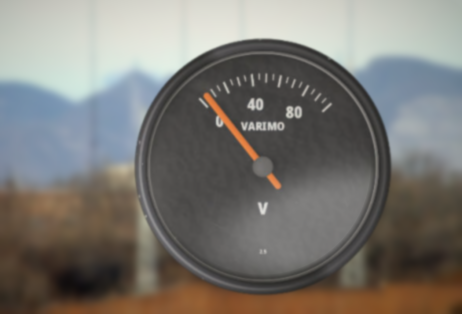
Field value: 5,V
